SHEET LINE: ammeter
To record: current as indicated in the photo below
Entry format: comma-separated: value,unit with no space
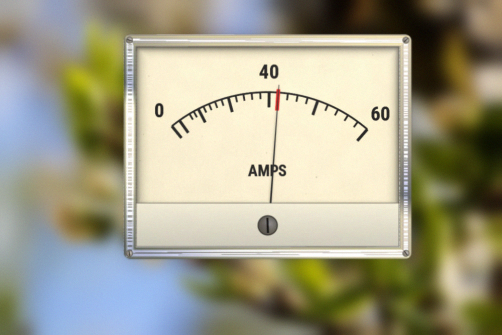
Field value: 42,A
